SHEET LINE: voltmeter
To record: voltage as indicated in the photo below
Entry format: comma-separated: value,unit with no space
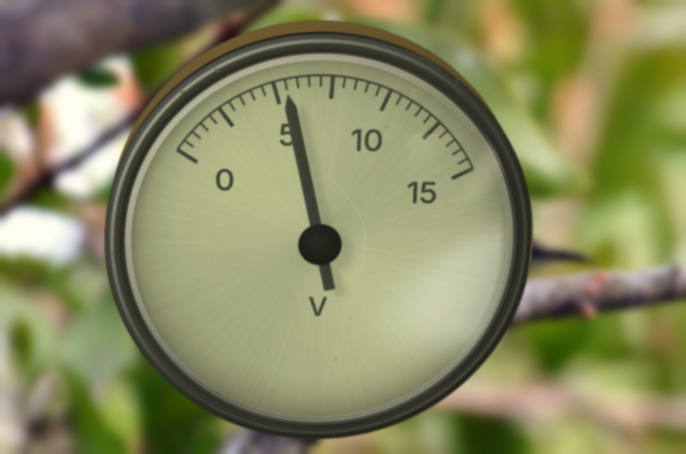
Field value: 5.5,V
